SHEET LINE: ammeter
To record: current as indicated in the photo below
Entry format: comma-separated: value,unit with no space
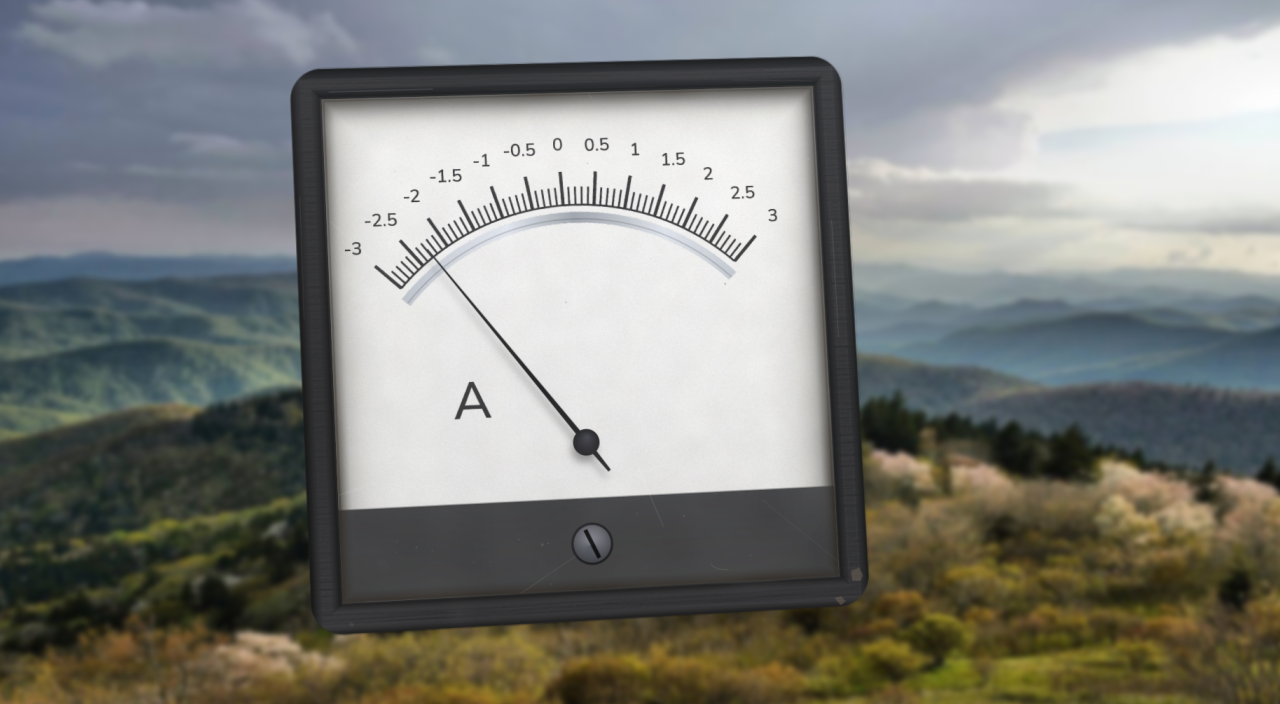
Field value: -2.3,A
